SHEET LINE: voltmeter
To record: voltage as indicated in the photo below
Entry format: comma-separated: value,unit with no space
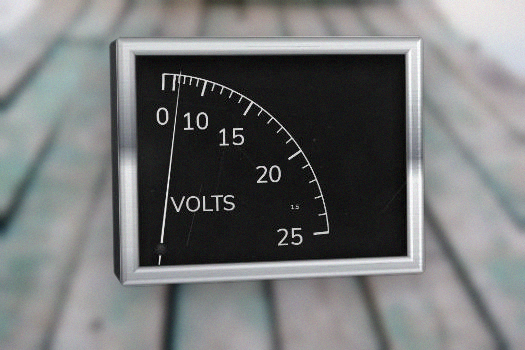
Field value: 6,V
